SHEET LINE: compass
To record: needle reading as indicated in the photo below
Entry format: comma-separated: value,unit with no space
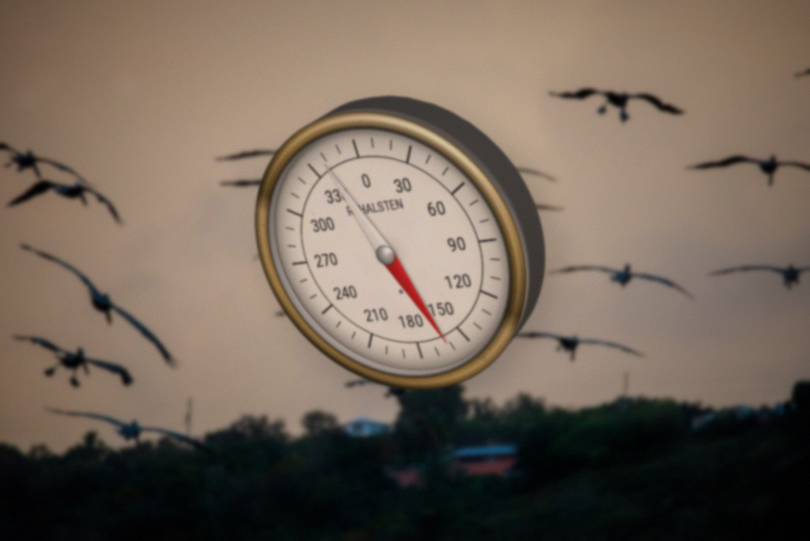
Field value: 160,°
